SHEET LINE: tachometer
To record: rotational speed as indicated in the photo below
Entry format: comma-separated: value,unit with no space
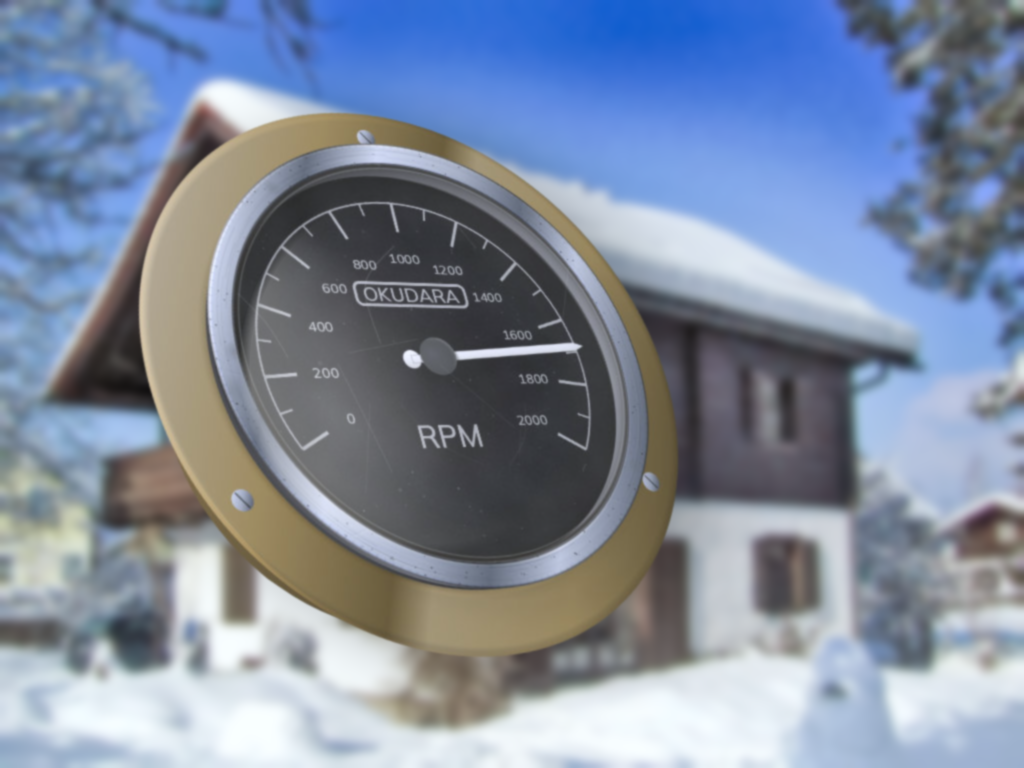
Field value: 1700,rpm
